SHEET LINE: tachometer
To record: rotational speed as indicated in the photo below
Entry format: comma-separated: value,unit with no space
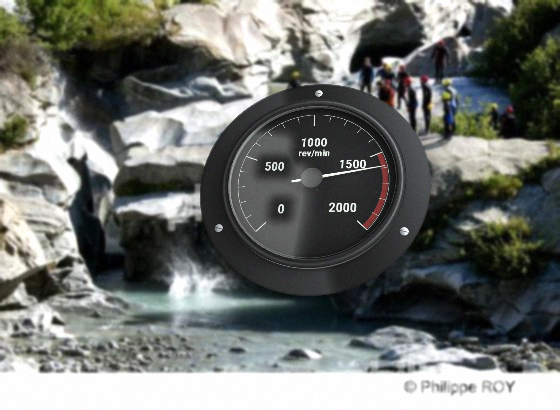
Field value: 1600,rpm
